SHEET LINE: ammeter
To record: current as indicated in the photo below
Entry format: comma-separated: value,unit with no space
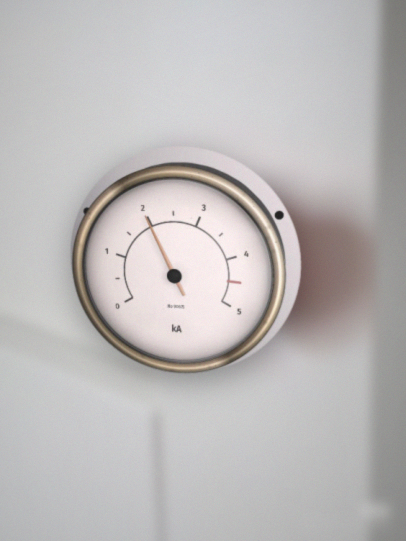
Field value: 2,kA
